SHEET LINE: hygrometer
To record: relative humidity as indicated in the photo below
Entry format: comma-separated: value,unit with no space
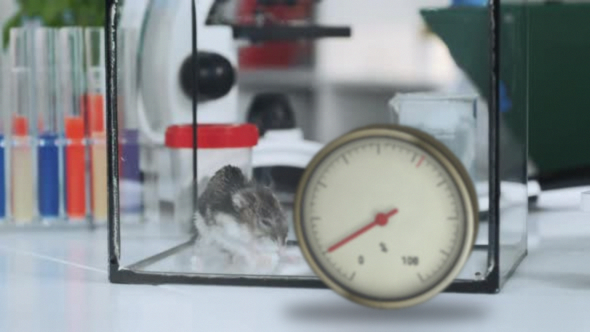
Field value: 10,%
